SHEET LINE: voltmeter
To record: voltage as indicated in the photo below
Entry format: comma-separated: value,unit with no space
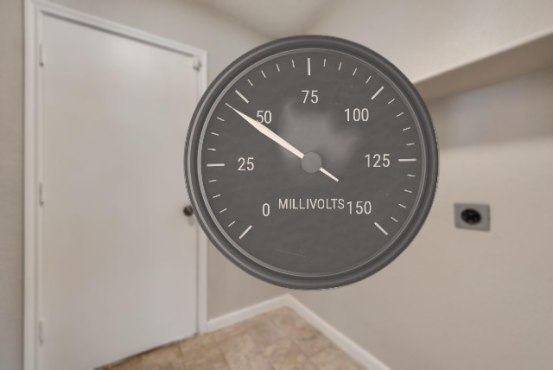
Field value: 45,mV
